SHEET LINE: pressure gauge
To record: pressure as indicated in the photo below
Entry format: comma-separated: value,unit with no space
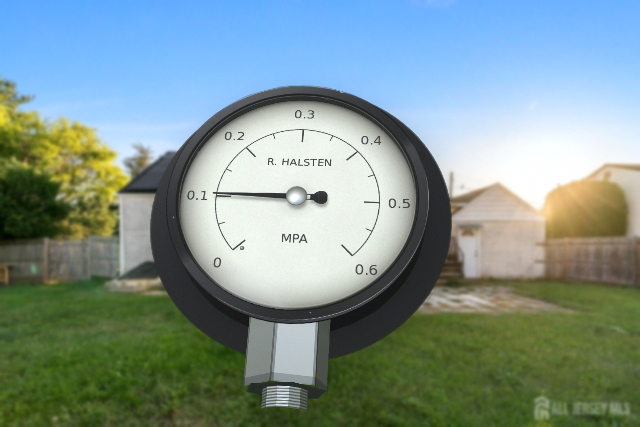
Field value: 0.1,MPa
